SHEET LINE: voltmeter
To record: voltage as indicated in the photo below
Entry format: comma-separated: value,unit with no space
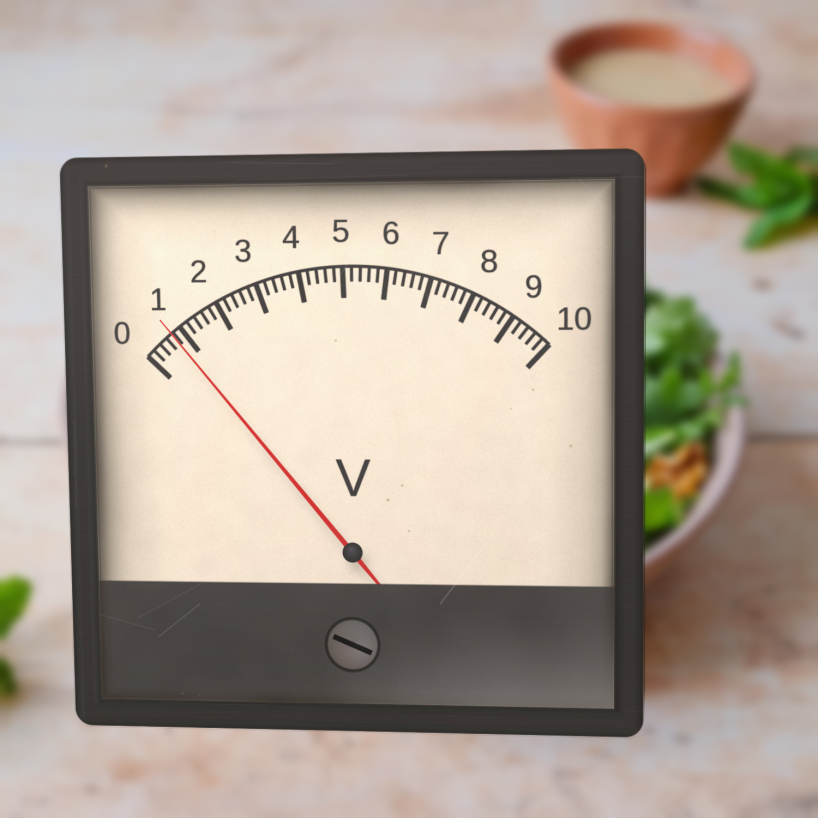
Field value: 0.8,V
